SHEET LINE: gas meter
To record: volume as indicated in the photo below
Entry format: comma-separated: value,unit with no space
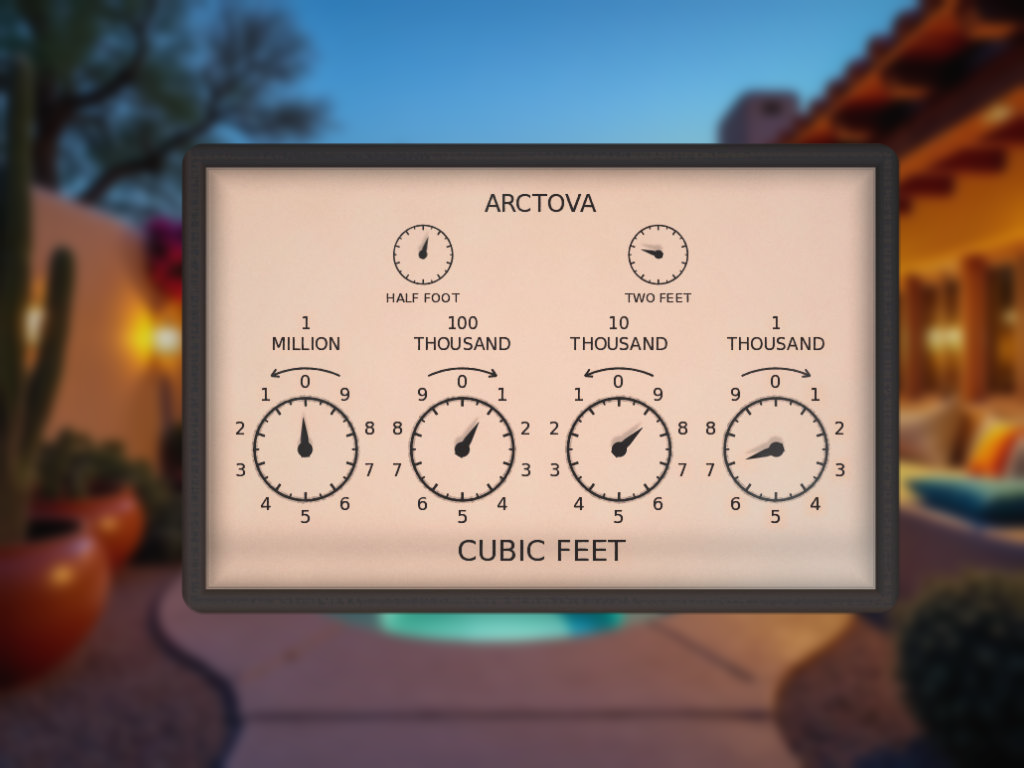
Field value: 8700,ft³
